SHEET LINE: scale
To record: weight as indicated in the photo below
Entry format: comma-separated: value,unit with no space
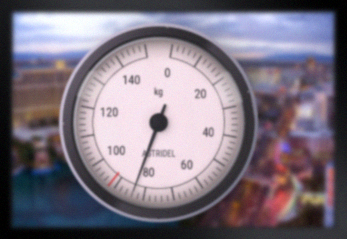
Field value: 84,kg
